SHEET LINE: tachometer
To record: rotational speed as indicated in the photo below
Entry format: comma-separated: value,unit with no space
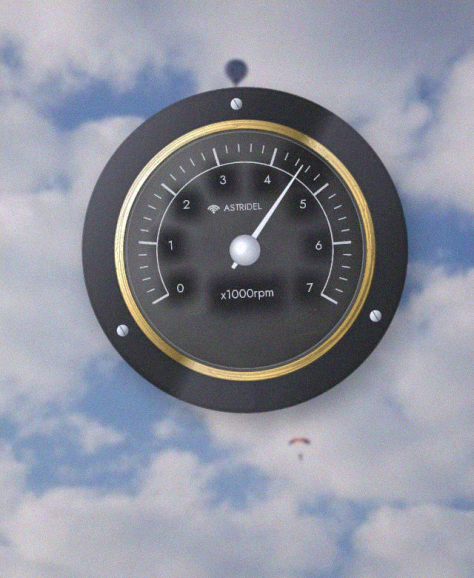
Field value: 4500,rpm
